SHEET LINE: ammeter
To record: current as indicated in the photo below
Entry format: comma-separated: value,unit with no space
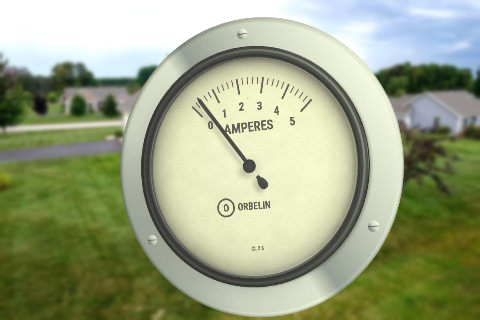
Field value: 0.4,A
